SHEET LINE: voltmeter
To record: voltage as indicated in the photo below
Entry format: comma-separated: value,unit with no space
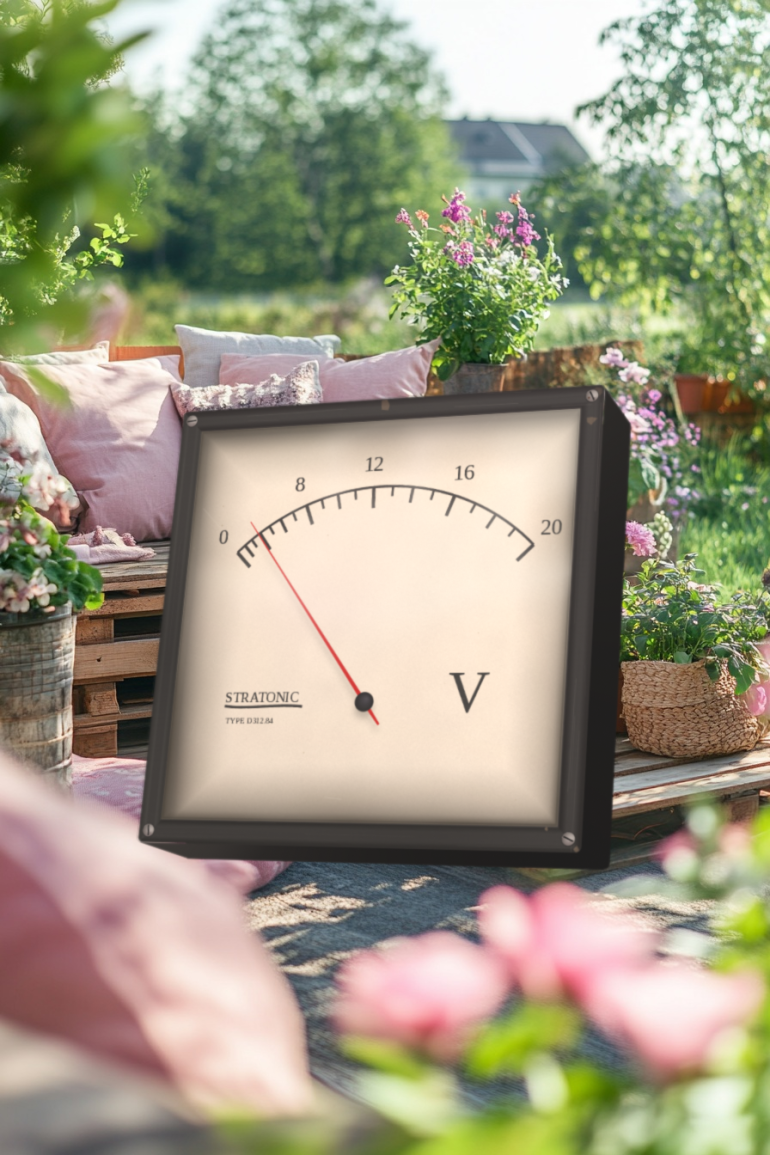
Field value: 4,V
